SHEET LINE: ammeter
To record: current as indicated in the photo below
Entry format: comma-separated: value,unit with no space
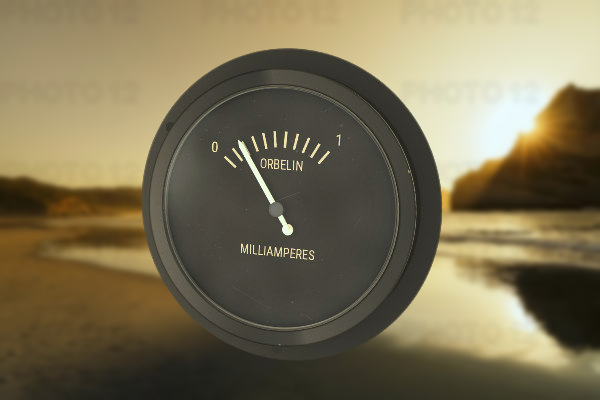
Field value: 0.2,mA
